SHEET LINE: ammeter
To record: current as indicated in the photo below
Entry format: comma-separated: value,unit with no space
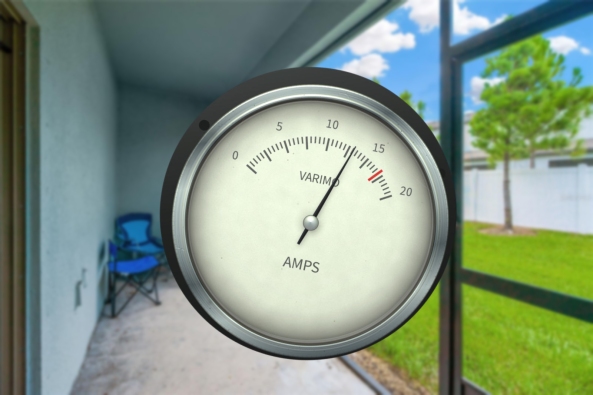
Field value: 13,A
